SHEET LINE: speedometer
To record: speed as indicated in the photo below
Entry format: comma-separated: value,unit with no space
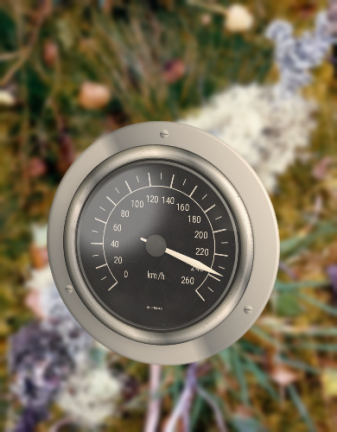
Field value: 235,km/h
